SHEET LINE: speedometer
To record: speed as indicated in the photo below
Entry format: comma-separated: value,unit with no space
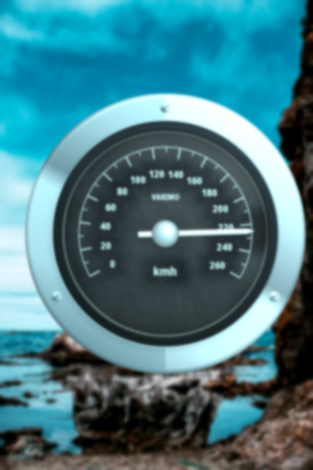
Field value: 225,km/h
